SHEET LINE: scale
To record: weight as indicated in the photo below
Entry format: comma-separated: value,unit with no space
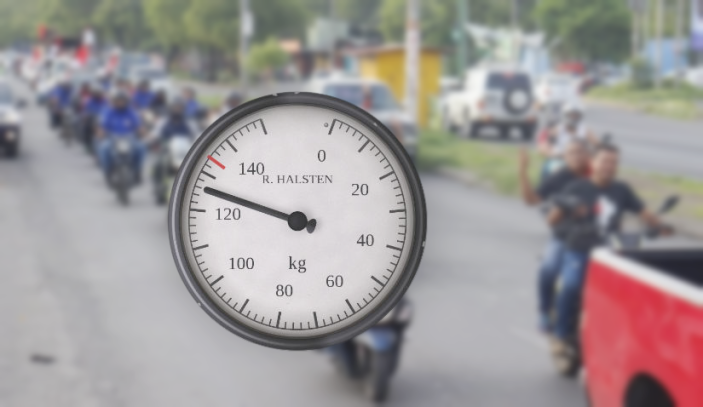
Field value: 126,kg
